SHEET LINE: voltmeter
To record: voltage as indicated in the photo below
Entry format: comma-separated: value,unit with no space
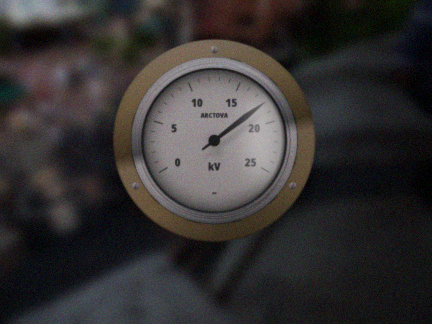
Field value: 18,kV
